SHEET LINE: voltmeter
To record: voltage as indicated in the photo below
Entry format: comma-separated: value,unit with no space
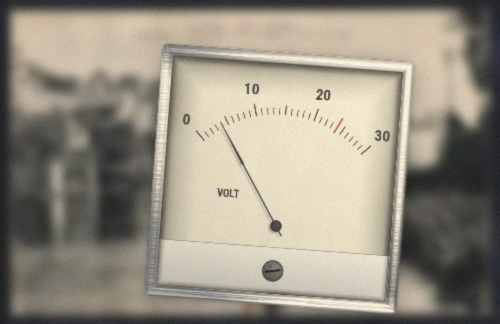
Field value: 4,V
